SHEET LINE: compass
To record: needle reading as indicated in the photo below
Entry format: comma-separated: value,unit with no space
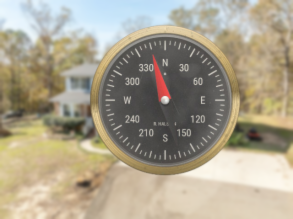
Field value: 345,°
